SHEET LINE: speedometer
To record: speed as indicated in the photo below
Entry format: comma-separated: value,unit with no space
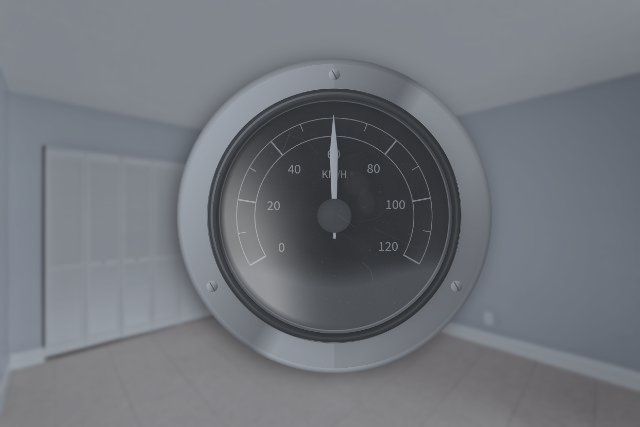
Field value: 60,km/h
